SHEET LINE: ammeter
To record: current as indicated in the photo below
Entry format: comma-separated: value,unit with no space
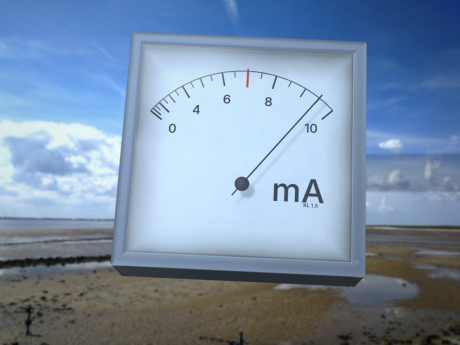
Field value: 9.5,mA
